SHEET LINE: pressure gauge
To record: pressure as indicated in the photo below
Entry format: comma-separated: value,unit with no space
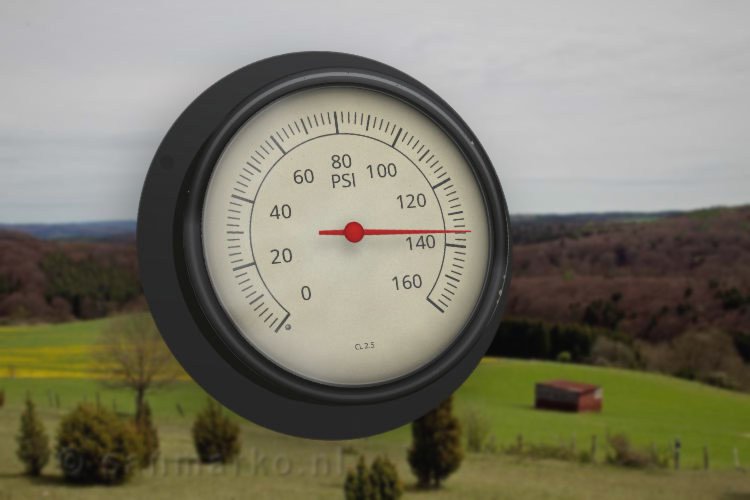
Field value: 136,psi
